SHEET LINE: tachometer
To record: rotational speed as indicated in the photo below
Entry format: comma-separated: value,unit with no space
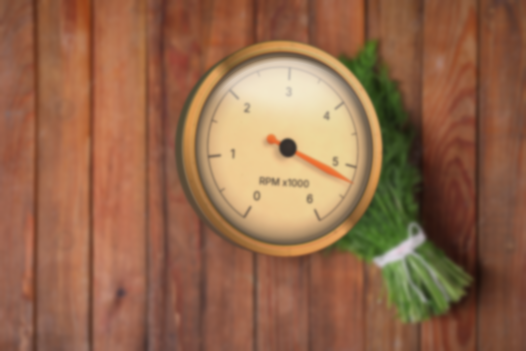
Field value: 5250,rpm
